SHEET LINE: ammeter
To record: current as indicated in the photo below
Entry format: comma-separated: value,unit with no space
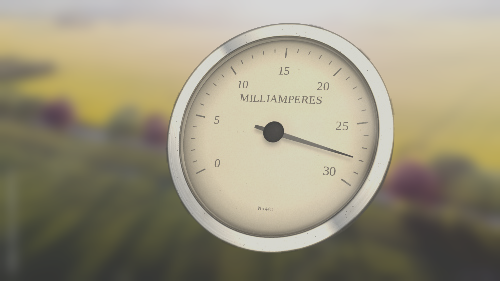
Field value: 28,mA
